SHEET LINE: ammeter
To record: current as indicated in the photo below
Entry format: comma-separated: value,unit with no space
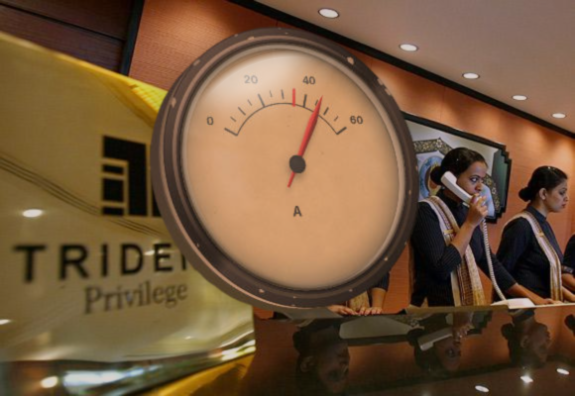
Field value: 45,A
